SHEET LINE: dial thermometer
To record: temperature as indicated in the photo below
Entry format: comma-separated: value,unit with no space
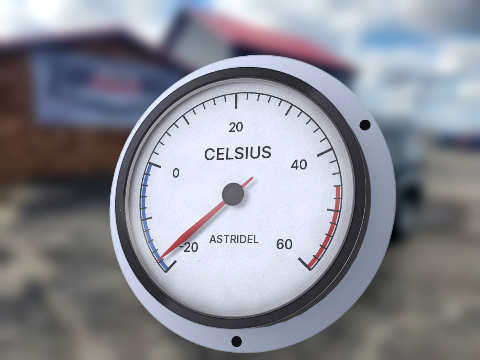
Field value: -18,°C
